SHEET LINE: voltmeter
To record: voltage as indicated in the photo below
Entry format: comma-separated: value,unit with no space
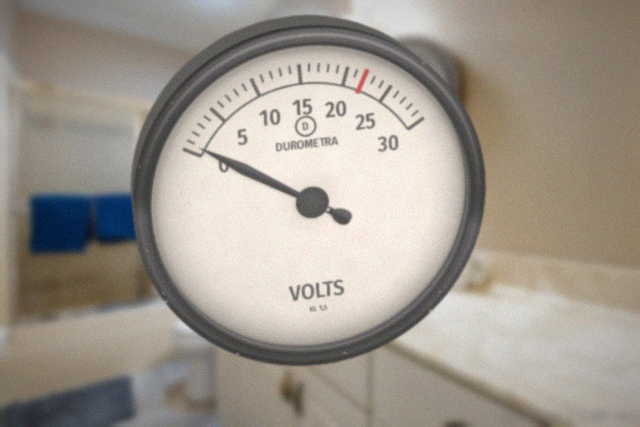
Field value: 1,V
